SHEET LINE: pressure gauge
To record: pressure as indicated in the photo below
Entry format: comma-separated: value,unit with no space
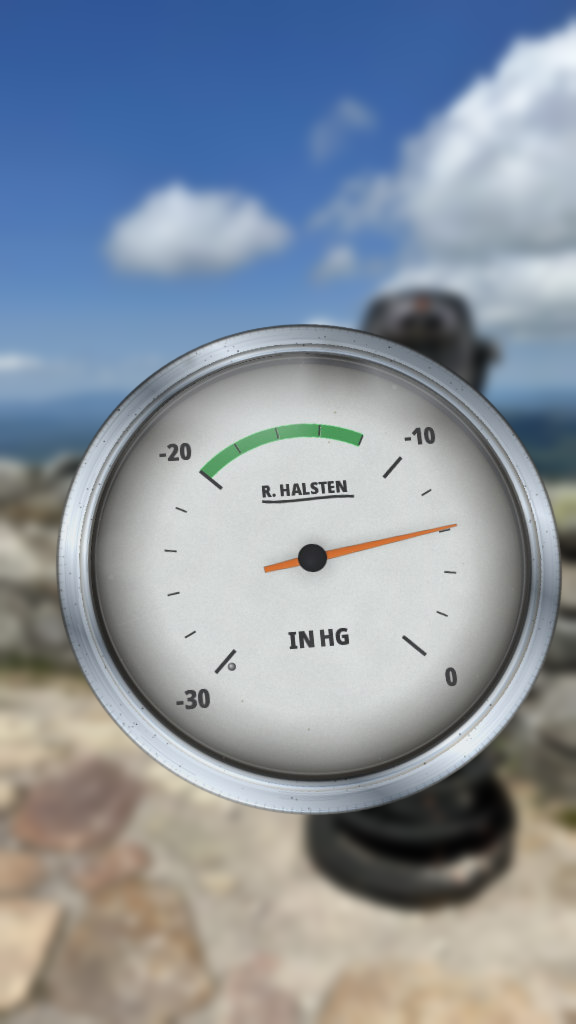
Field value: -6,inHg
